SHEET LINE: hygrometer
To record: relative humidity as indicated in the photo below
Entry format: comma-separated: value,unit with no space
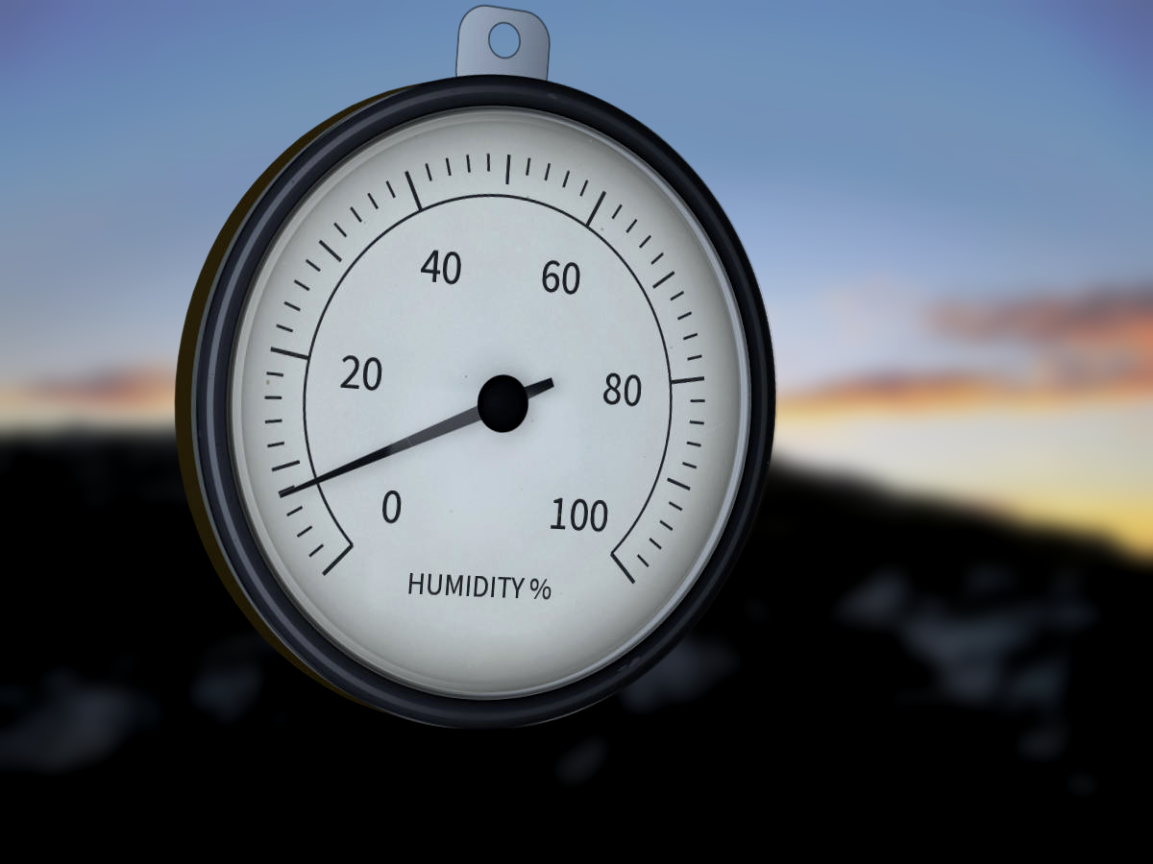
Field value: 8,%
